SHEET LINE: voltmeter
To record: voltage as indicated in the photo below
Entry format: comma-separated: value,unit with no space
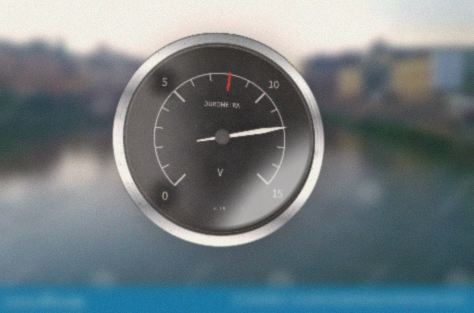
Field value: 12,V
